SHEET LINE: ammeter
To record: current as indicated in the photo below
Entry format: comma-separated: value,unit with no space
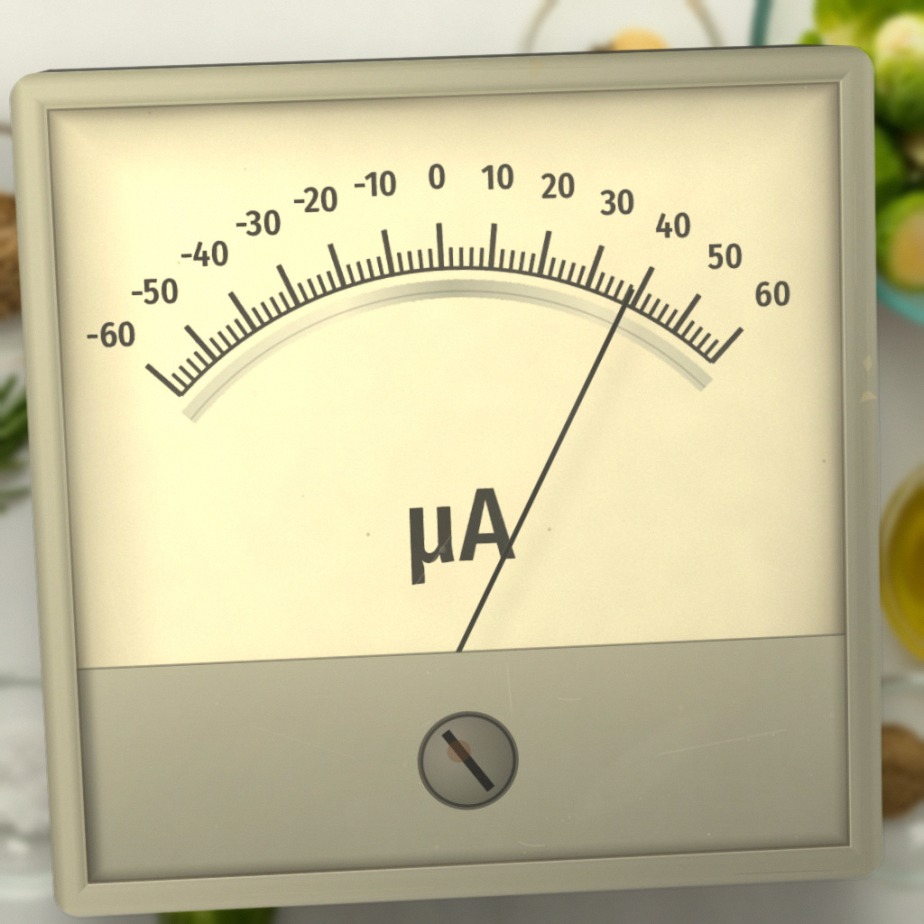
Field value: 38,µA
